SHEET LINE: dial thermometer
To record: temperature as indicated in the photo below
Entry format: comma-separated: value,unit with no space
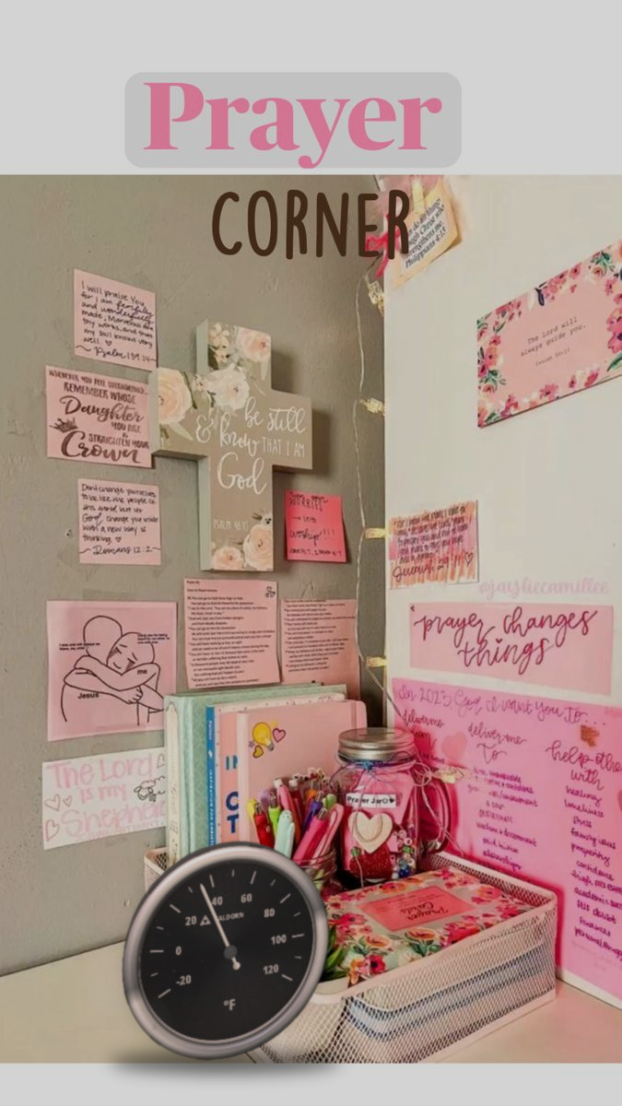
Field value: 35,°F
